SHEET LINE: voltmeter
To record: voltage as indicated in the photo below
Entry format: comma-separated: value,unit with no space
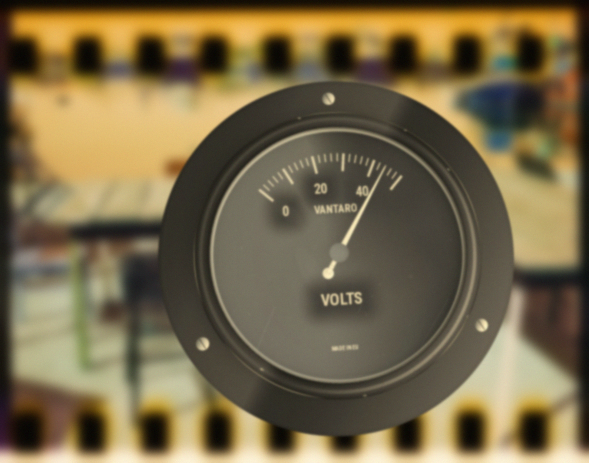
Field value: 44,V
